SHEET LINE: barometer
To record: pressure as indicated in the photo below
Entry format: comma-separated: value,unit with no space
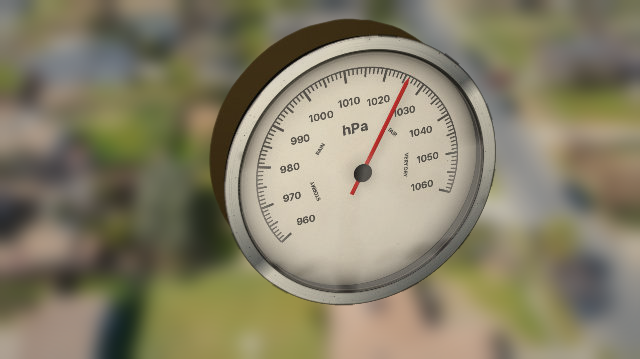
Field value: 1025,hPa
